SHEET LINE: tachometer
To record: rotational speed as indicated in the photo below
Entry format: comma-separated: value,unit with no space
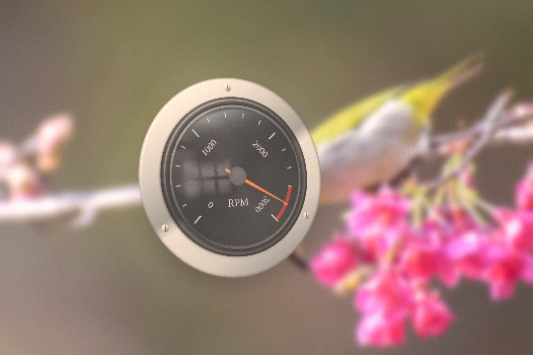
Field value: 2800,rpm
